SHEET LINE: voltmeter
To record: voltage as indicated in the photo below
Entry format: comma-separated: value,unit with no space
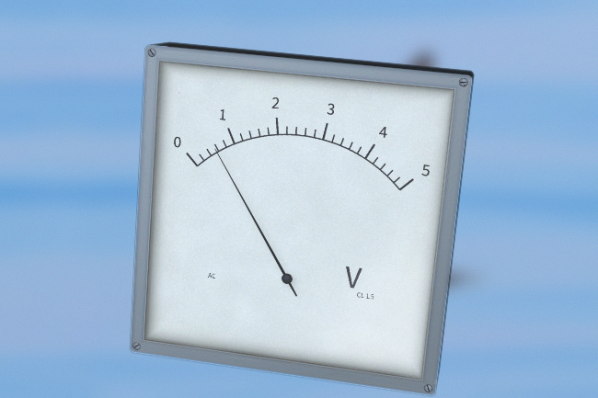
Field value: 0.6,V
